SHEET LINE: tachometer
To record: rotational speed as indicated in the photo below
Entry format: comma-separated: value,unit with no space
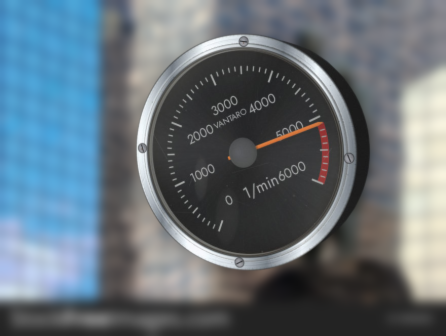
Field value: 5100,rpm
